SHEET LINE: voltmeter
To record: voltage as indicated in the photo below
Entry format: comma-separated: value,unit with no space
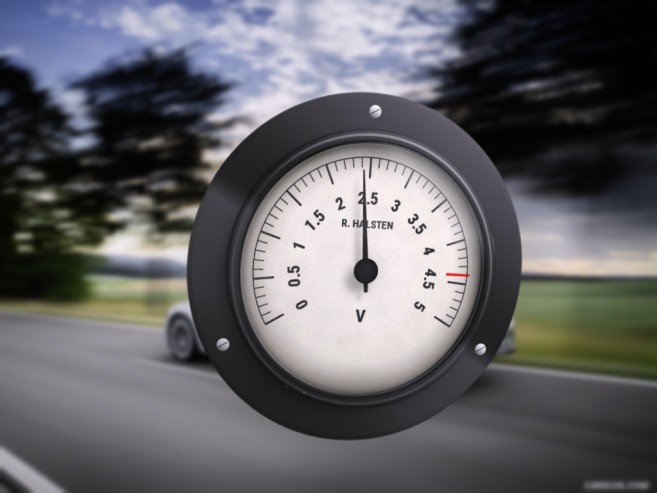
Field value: 2.4,V
